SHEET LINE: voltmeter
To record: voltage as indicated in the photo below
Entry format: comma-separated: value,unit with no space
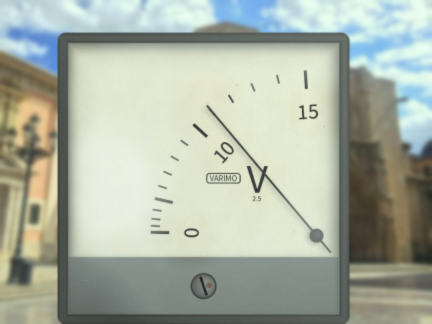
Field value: 11,V
